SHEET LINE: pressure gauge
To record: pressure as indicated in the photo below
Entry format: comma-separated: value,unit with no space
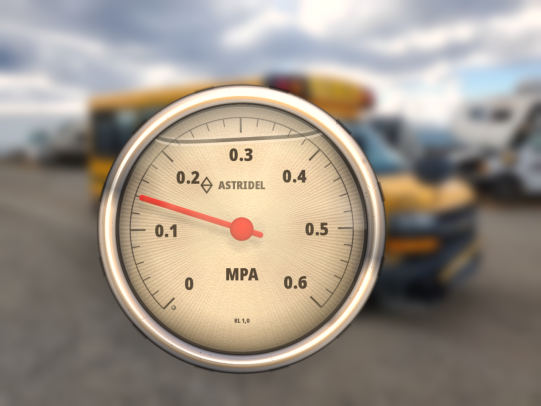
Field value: 0.14,MPa
